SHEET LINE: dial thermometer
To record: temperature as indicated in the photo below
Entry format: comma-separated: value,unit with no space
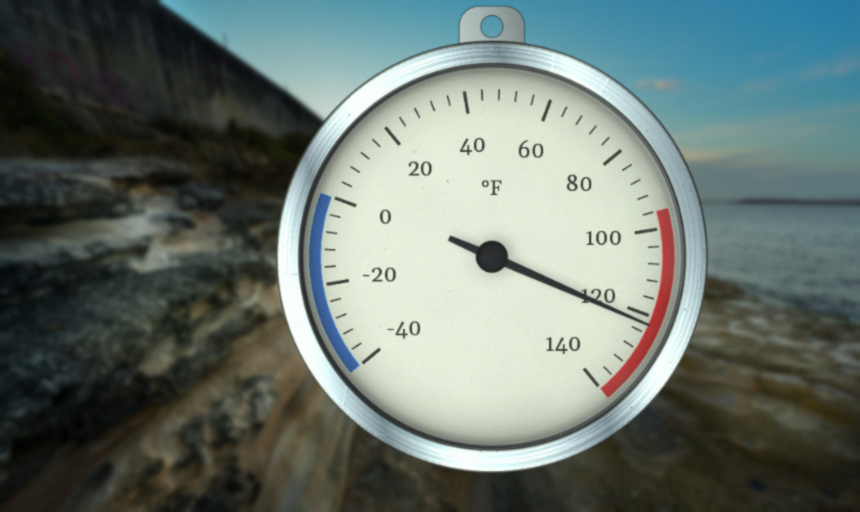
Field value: 122,°F
